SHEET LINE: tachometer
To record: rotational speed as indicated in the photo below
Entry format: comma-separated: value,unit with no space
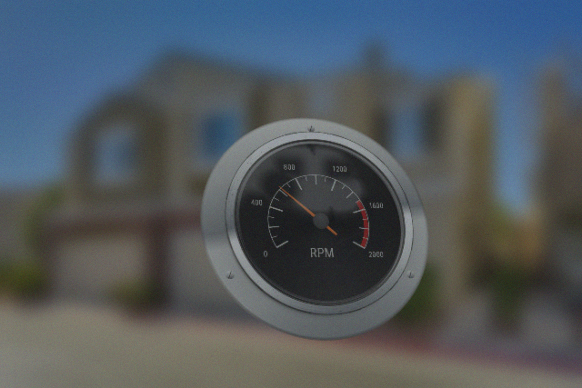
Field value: 600,rpm
